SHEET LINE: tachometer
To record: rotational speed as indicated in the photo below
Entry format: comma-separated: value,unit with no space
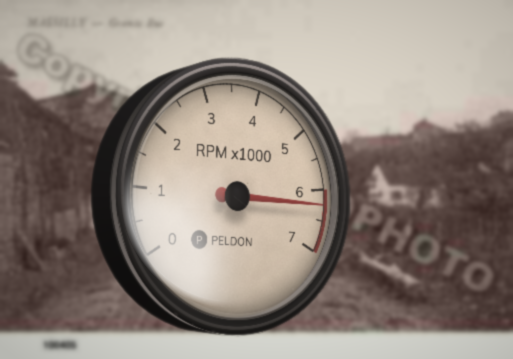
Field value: 6250,rpm
